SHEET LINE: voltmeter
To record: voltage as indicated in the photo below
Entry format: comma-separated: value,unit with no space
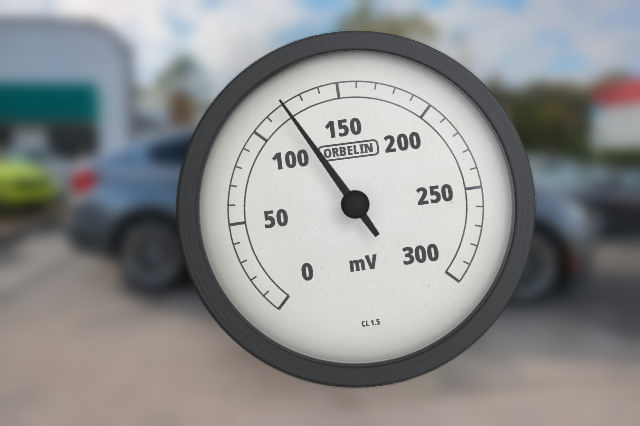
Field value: 120,mV
